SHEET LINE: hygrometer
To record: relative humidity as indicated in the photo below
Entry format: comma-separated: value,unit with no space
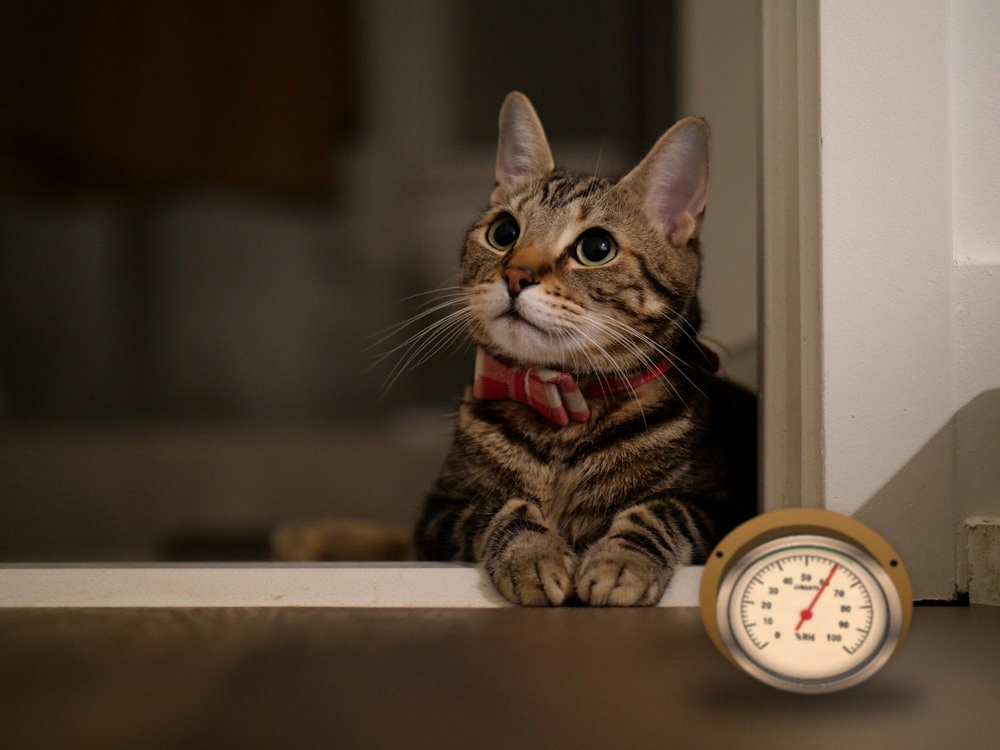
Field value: 60,%
